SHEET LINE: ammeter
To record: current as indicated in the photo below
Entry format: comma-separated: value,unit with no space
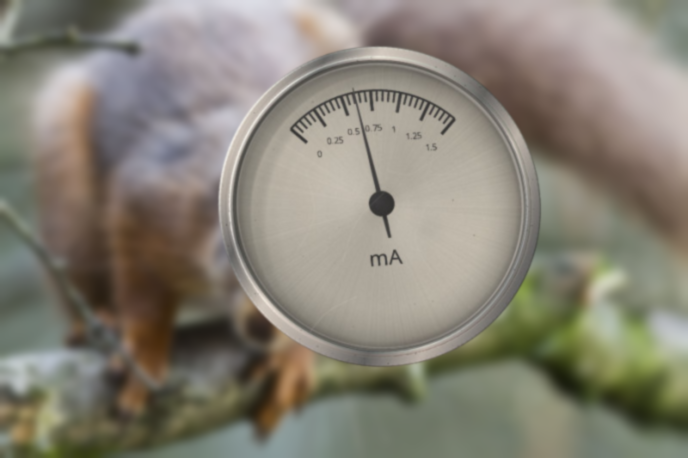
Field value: 0.6,mA
